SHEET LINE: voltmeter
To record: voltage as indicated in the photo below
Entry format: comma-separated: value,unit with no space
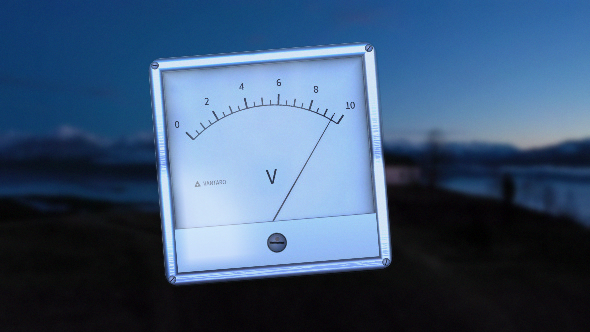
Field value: 9.5,V
